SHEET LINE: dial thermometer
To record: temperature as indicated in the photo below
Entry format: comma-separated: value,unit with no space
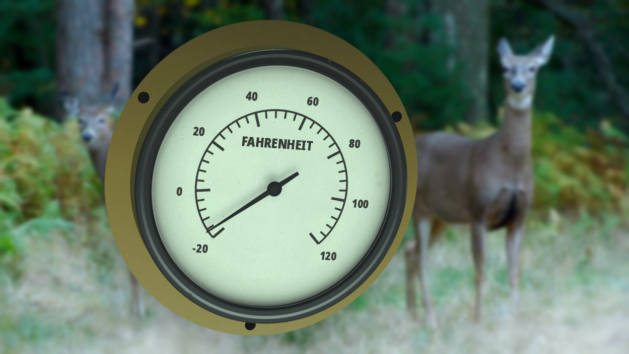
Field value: -16,°F
